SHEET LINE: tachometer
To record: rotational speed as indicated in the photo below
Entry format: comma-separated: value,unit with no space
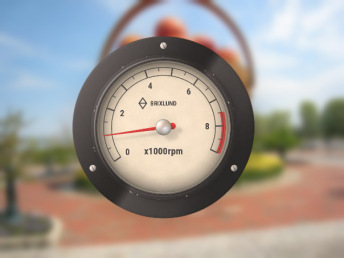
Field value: 1000,rpm
